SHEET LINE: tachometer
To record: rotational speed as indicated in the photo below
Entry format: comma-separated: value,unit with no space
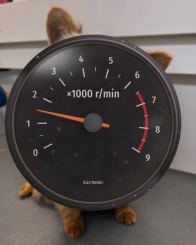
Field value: 1500,rpm
